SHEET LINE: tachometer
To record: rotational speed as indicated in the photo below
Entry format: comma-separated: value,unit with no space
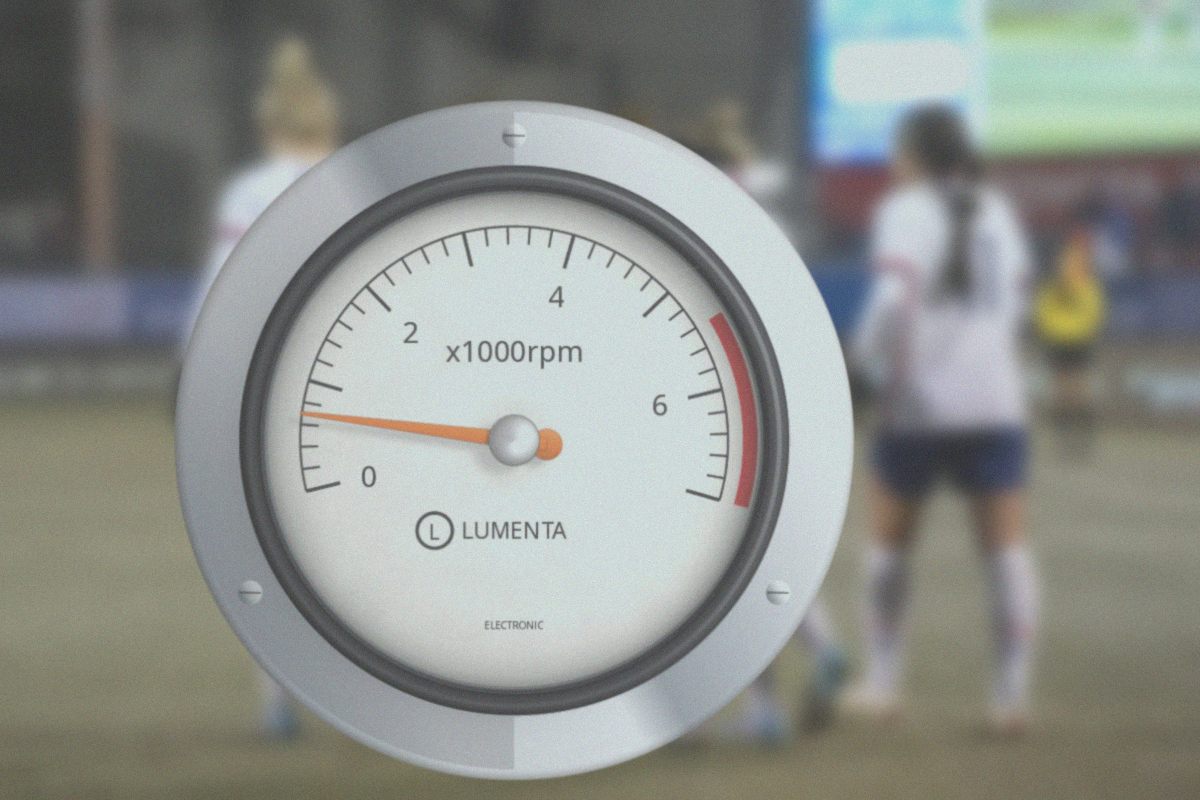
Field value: 700,rpm
